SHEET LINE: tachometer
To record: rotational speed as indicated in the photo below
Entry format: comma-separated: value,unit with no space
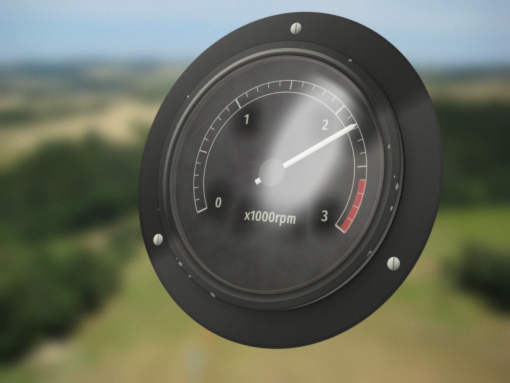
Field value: 2200,rpm
